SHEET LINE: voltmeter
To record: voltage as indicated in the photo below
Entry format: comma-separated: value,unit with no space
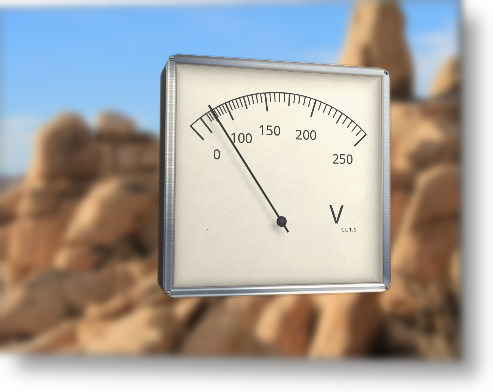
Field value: 75,V
